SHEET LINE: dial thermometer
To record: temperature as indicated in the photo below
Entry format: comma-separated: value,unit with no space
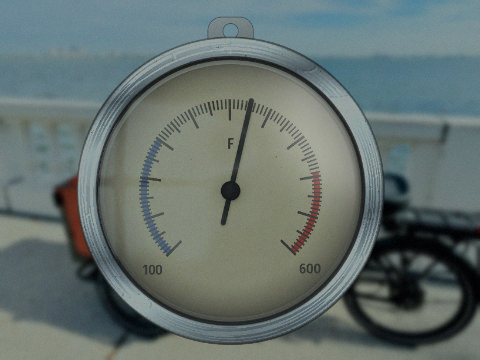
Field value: 375,°F
